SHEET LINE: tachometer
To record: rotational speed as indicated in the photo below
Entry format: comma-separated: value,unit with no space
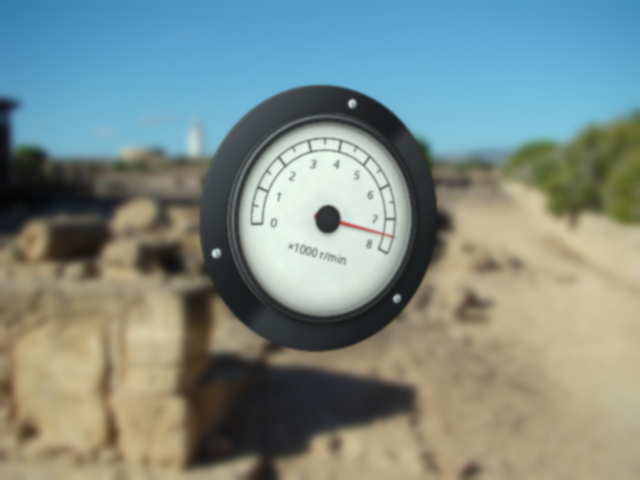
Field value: 7500,rpm
